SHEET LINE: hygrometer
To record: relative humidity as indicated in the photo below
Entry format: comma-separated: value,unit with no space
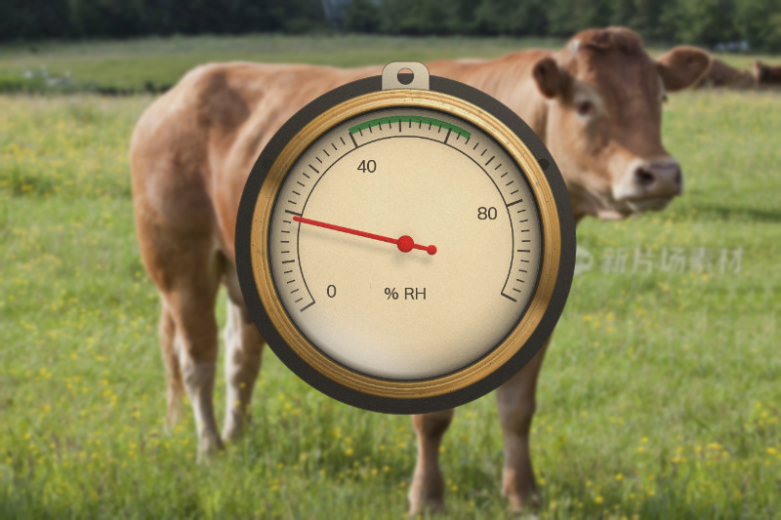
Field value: 19,%
